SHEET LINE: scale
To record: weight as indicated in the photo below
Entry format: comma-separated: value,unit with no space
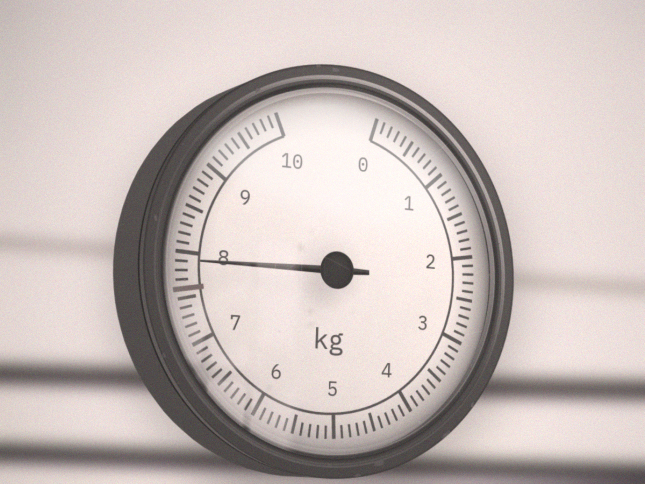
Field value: 7.9,kg
